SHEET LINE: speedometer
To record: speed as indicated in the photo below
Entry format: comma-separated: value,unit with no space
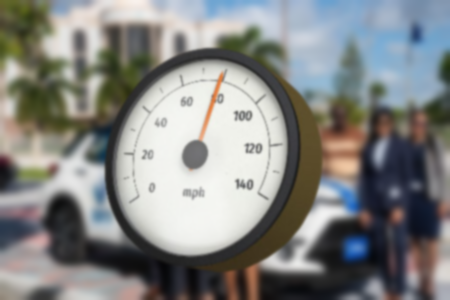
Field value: 80,mph
